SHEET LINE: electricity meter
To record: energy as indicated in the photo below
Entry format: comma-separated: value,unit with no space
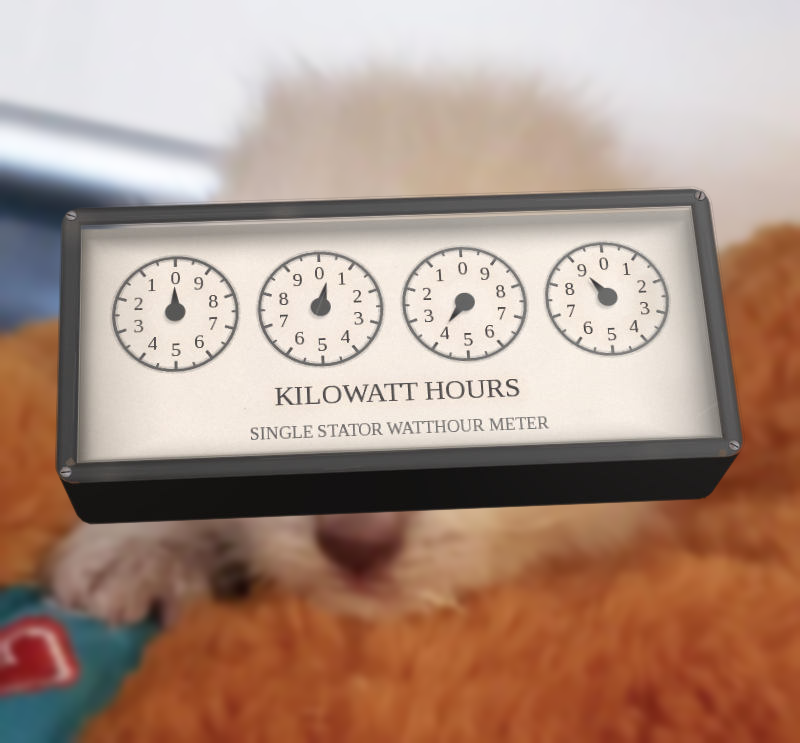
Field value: 39,kWh
